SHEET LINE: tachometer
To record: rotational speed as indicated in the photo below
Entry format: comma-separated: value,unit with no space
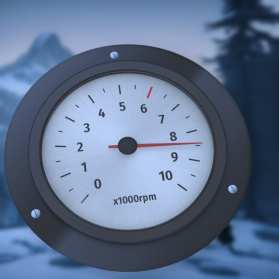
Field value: 8500,rpm
